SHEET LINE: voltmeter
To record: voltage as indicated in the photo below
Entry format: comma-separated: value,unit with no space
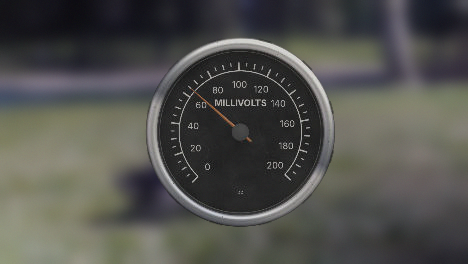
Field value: 65,mV
